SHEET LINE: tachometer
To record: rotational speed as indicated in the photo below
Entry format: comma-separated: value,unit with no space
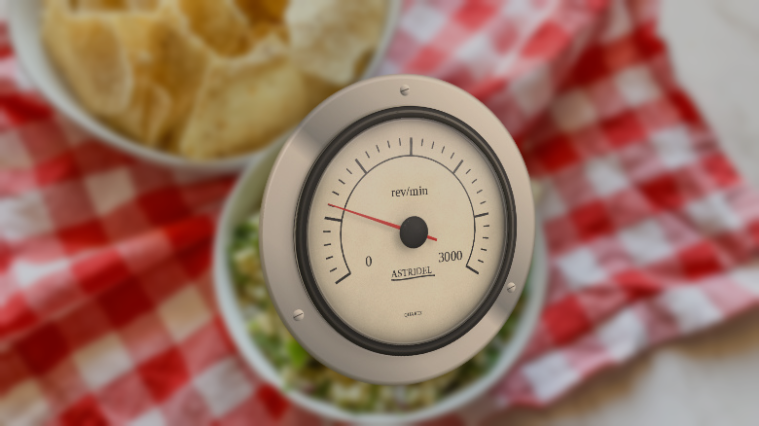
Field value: 600,rpm
